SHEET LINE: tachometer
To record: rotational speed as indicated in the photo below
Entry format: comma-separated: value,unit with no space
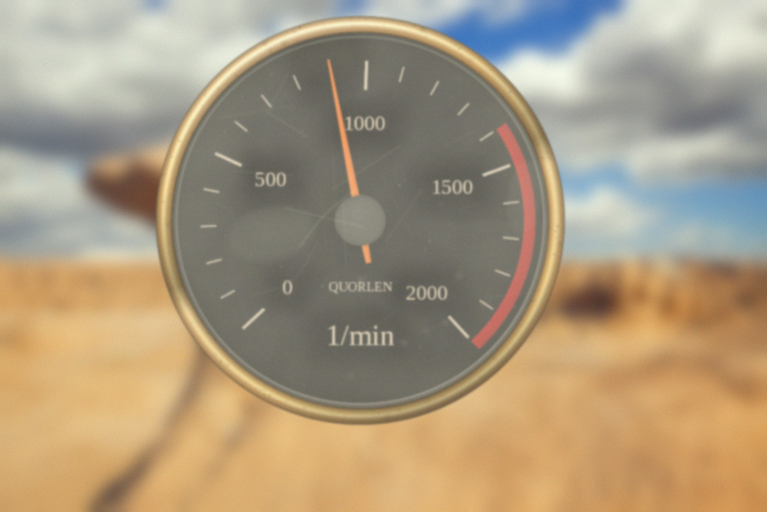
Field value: 900,rpm
